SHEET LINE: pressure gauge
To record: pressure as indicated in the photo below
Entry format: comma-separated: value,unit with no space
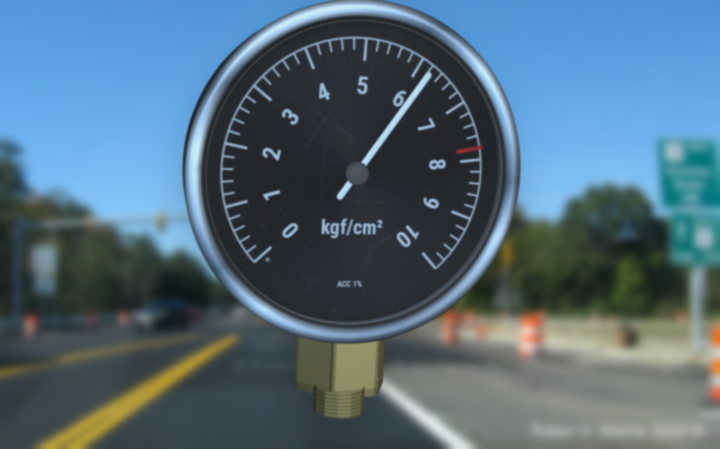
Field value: 6.2,kg/cm²
